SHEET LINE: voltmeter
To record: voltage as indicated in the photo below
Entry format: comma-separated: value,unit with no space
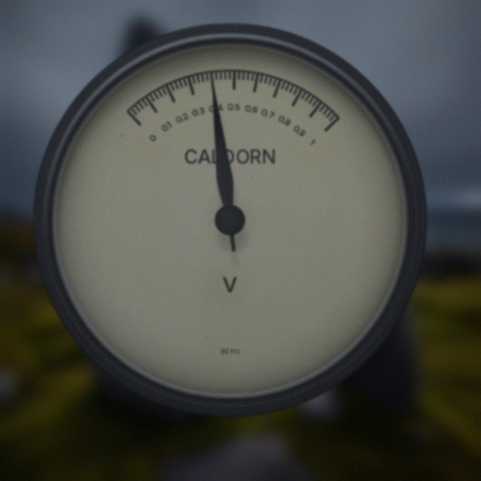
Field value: 0.4,V
